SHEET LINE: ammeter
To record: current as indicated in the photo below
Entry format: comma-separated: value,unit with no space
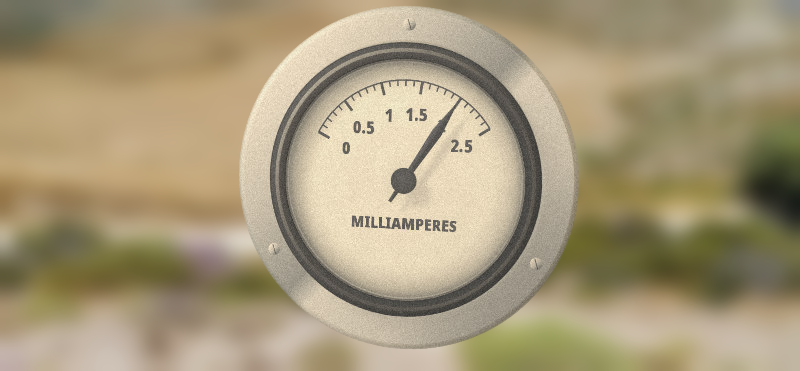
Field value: 2,mA
